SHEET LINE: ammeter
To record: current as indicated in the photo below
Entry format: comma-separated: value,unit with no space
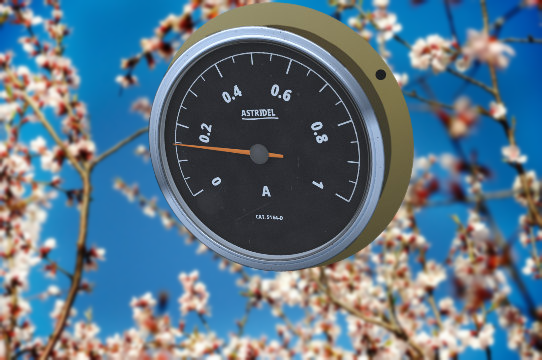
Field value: 0.15,A
